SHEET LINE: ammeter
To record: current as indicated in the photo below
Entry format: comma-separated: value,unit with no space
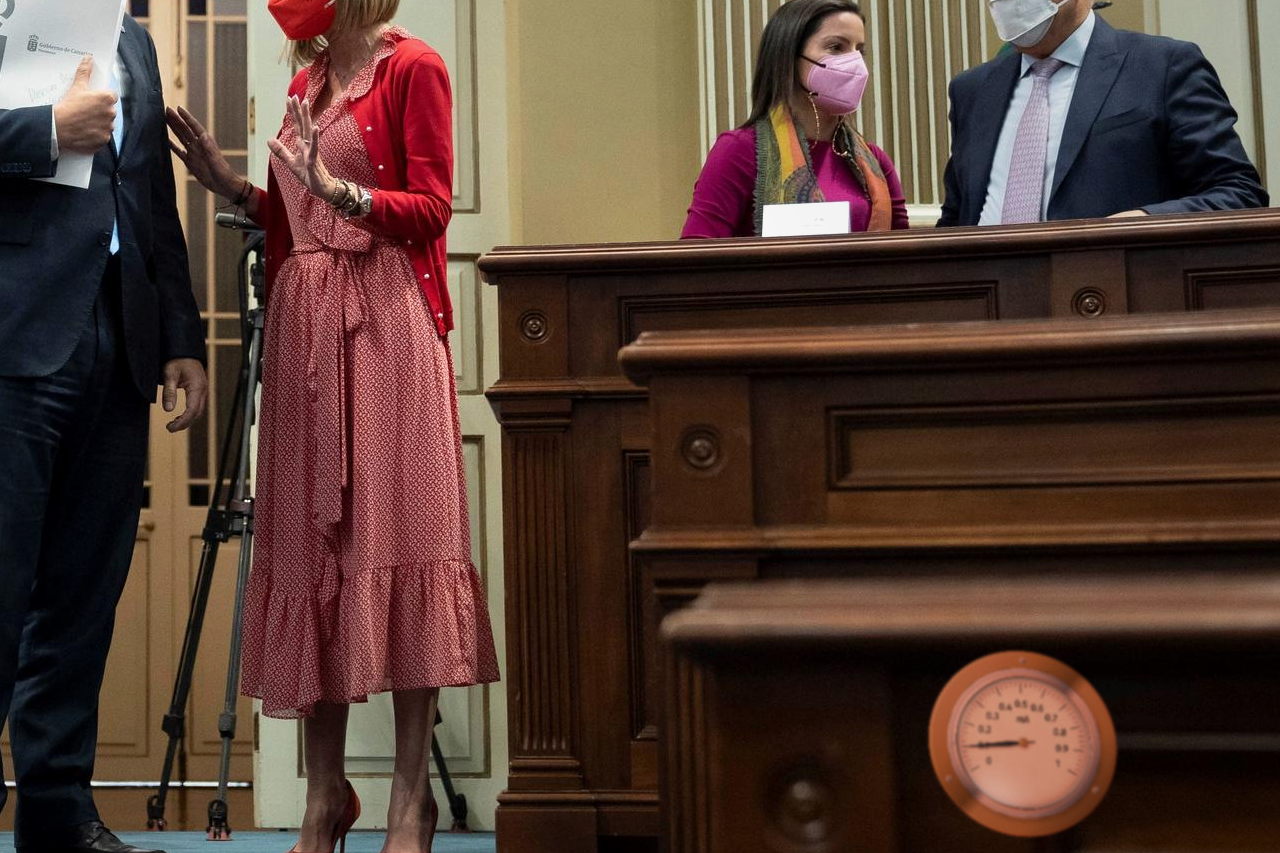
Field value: 0.1,mA
